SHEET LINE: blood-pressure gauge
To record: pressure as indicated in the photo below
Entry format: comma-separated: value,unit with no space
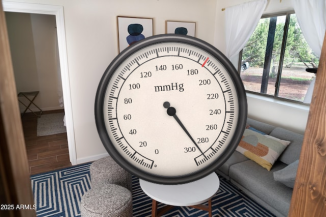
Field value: 290,mmHg
